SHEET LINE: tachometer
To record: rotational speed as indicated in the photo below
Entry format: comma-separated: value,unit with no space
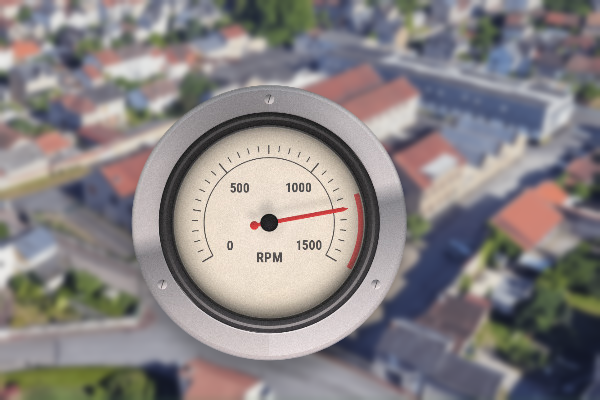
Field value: 1250,rpm
